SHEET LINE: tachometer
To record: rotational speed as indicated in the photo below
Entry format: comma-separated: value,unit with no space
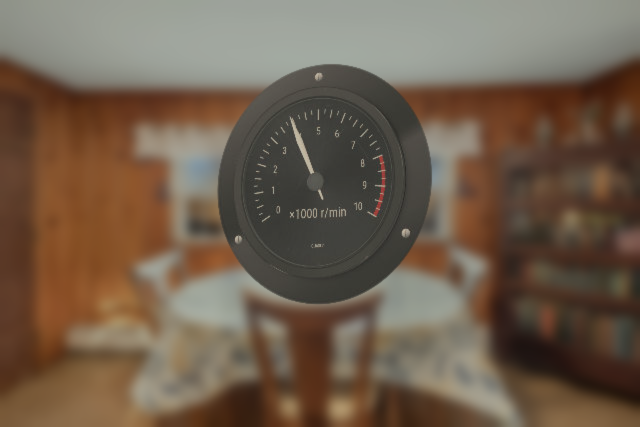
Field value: 4000,rpm
